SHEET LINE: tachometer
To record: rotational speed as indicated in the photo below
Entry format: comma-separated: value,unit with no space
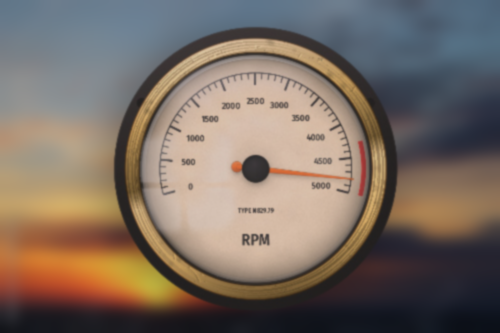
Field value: 4800,rpm
